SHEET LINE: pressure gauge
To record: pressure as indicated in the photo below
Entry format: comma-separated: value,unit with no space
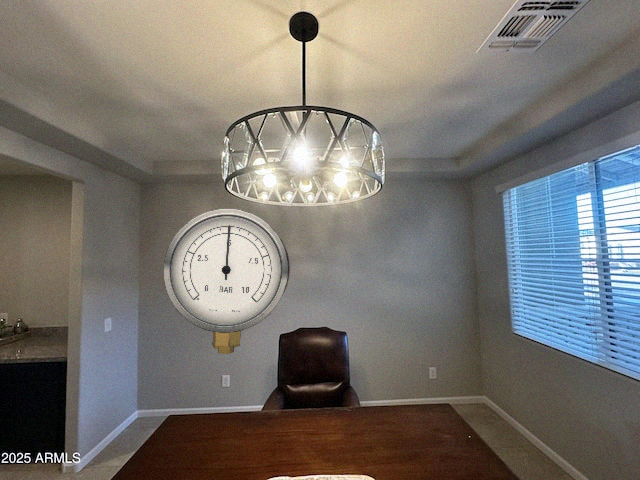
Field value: 5,bar
